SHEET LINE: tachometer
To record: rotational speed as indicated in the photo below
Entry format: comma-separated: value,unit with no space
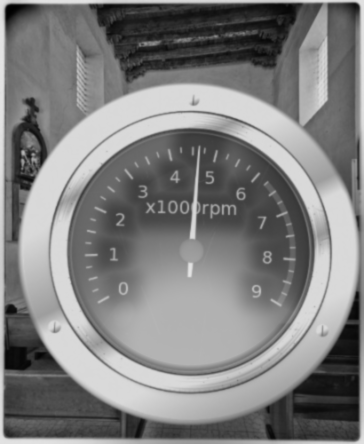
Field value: 4625,rpm
